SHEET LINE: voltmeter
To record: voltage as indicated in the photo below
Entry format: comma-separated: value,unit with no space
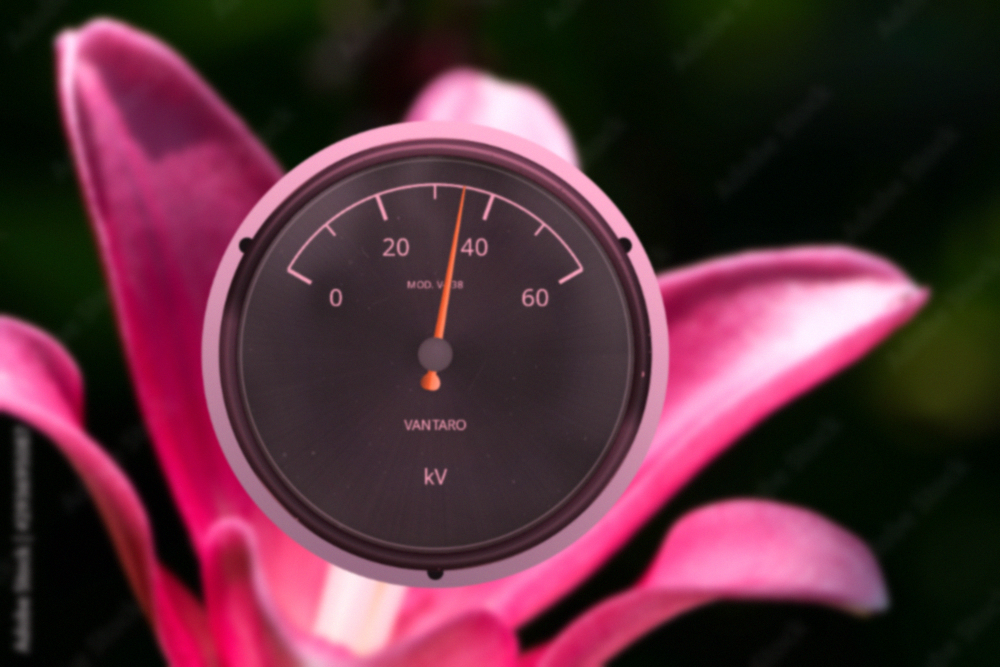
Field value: 35,kV
